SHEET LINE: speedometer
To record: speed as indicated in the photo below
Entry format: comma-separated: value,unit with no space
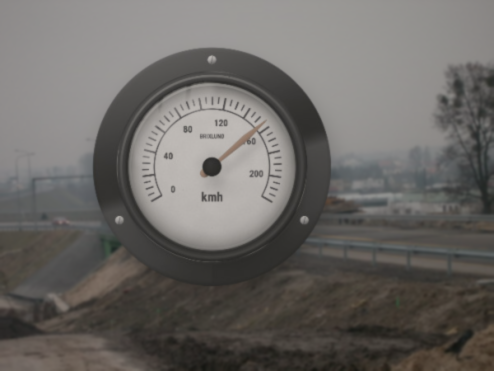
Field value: 155,km/h
